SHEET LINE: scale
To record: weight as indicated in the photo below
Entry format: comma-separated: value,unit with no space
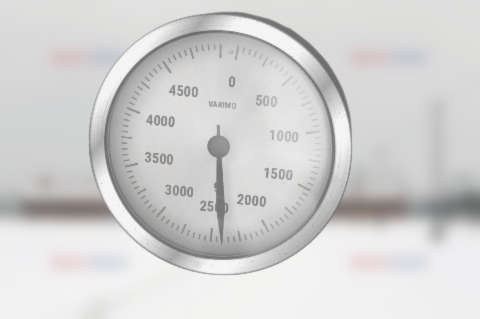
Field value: 2400,g
